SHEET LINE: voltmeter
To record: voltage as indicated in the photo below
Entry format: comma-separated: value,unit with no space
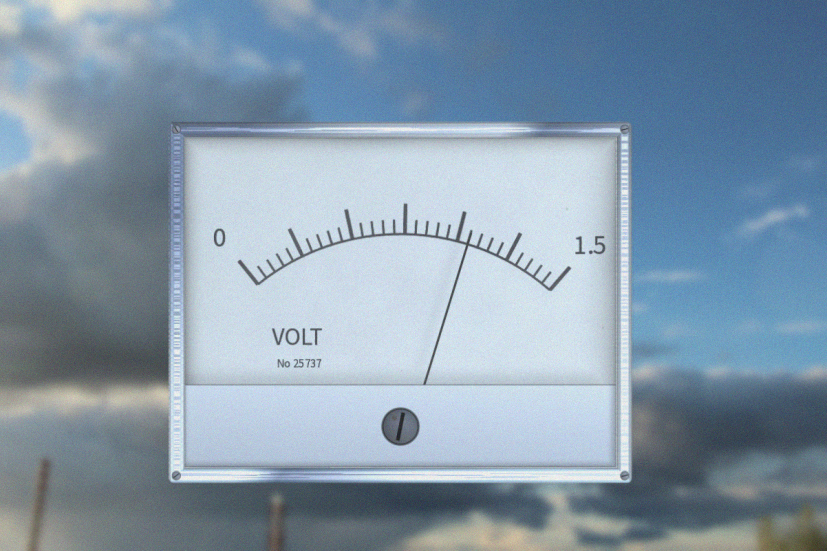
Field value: 1.05,V
